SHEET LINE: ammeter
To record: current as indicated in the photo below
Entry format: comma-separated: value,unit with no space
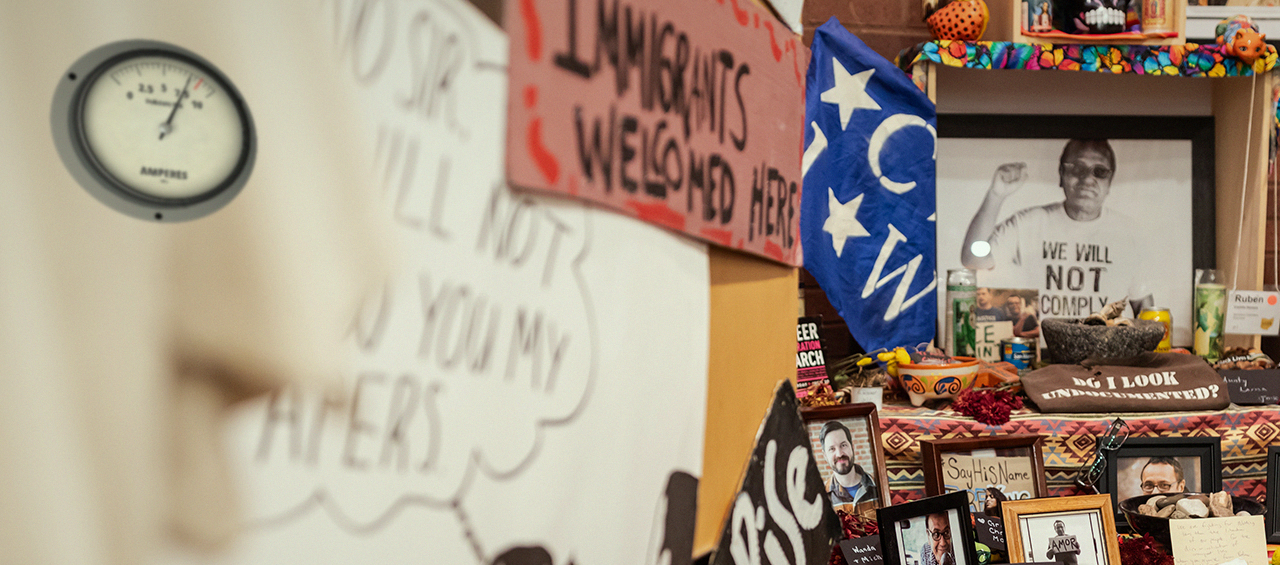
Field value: 7.5,A
